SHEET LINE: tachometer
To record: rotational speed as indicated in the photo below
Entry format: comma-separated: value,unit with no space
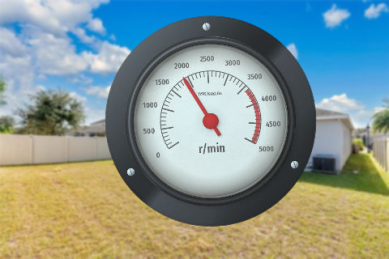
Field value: 1900,rpm
